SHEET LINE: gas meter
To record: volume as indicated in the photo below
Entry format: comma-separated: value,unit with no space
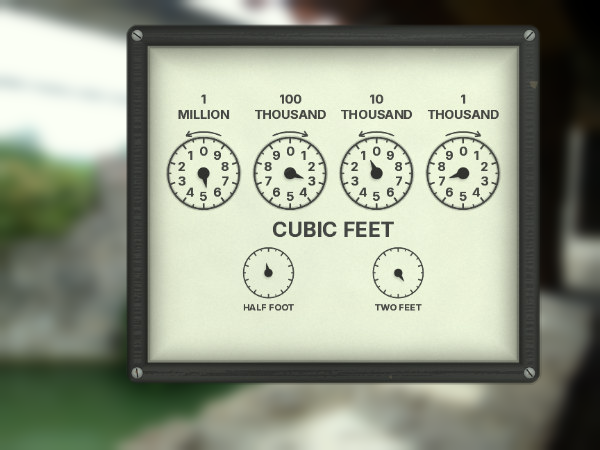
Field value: 530700,ft³
